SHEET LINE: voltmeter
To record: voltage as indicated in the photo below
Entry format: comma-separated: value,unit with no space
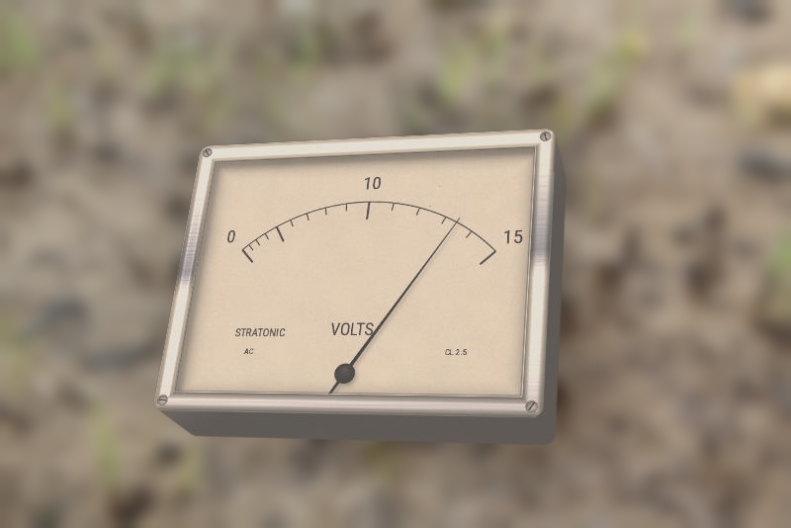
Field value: 13.5,V
